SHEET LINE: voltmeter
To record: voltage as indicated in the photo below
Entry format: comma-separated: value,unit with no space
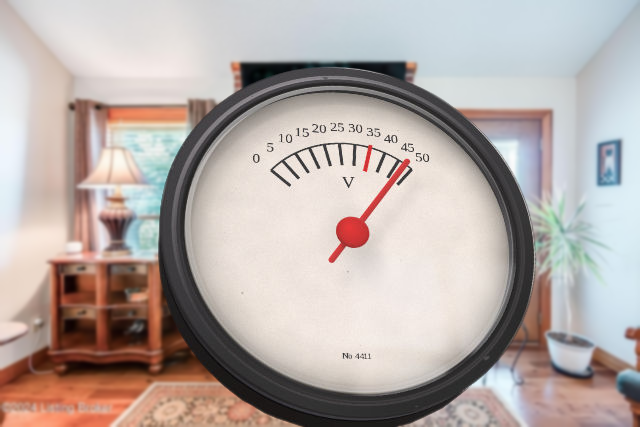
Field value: 47.5,V
